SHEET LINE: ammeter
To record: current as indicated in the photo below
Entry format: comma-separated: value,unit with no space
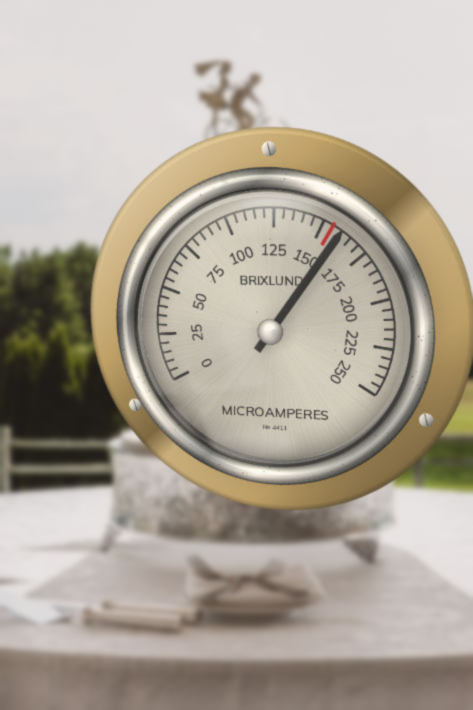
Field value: 160,µA
